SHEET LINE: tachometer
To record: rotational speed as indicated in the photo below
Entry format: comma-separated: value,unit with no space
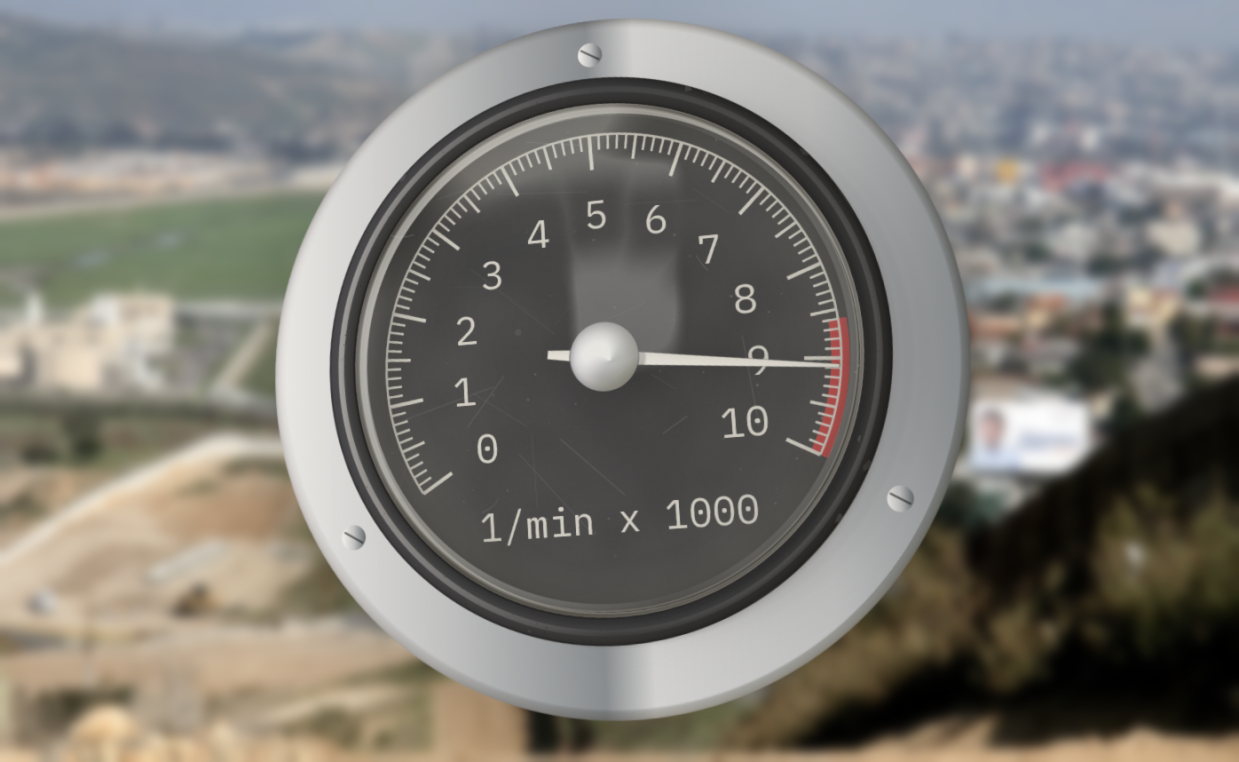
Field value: 9100,rpm
